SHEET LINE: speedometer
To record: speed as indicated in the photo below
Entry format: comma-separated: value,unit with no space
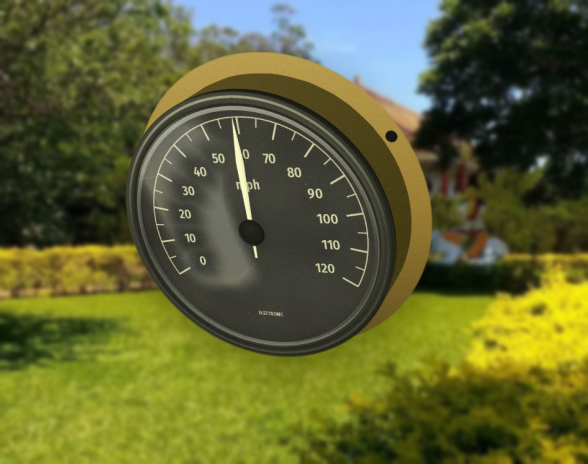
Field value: 60,mph
